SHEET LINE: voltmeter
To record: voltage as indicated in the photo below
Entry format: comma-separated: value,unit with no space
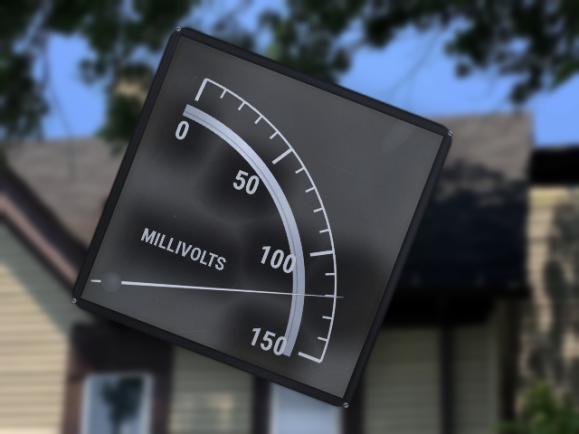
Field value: 120,mV
